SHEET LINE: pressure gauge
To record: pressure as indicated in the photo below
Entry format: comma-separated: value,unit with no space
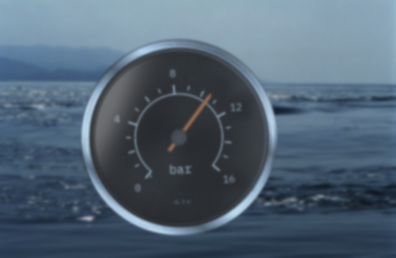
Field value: 10.5,bar
